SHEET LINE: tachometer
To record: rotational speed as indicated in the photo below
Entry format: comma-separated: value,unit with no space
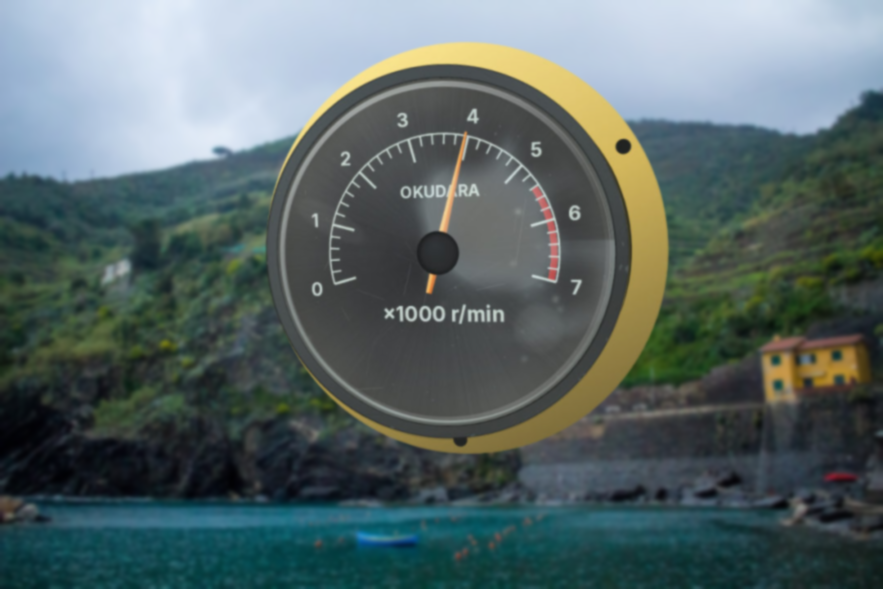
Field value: 4000,rpm
